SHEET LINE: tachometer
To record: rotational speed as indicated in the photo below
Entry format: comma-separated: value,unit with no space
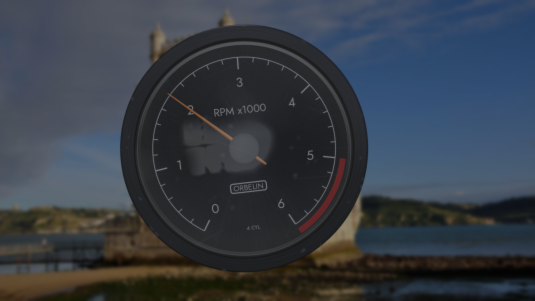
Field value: 2000,rpm
